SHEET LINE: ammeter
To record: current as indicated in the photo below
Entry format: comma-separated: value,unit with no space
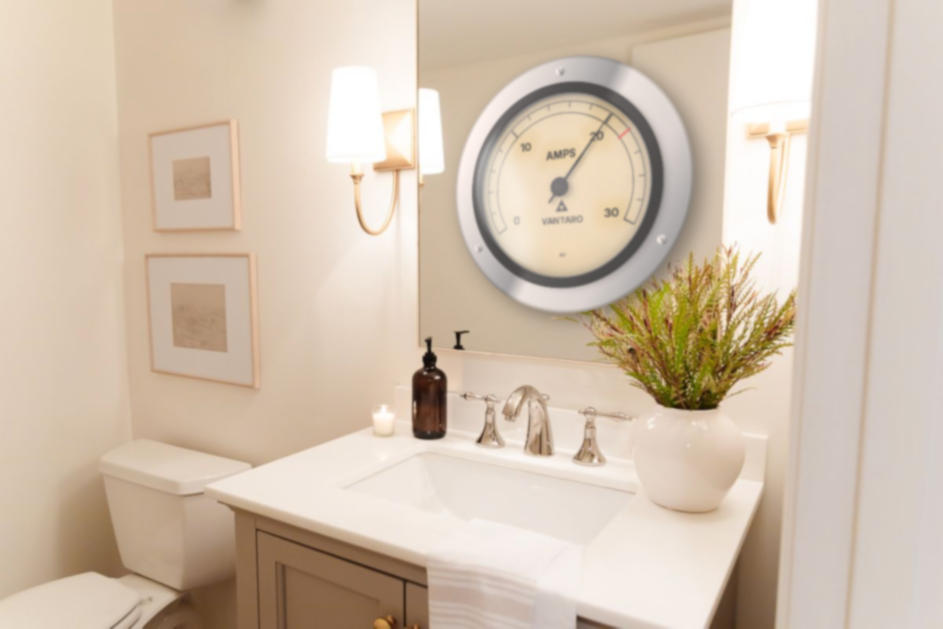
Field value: 20,A
